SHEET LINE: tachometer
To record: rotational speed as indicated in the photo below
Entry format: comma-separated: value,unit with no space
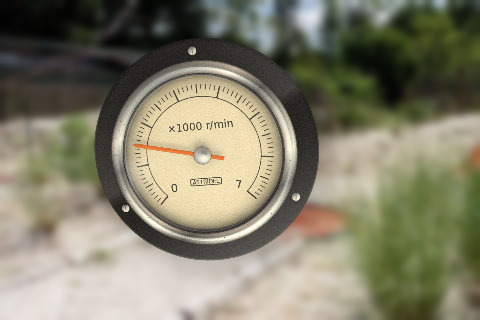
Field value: 1500,rpm
